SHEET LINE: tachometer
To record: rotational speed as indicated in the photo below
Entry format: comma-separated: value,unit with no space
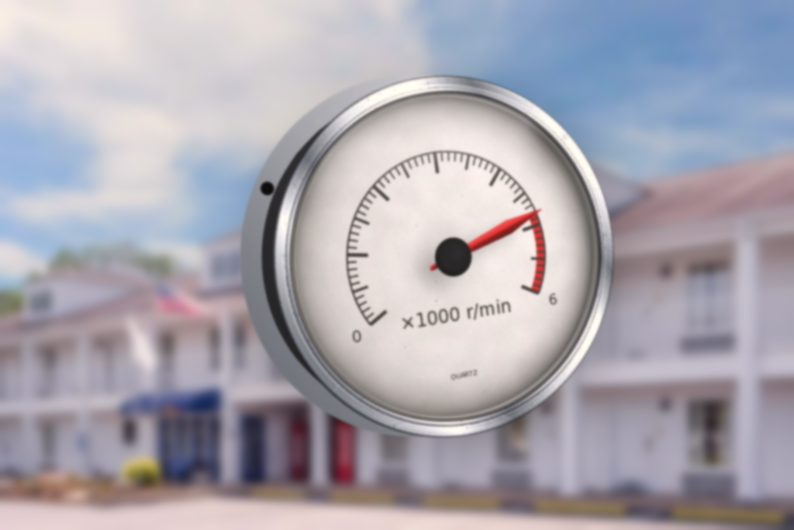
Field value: 4800,rpm
